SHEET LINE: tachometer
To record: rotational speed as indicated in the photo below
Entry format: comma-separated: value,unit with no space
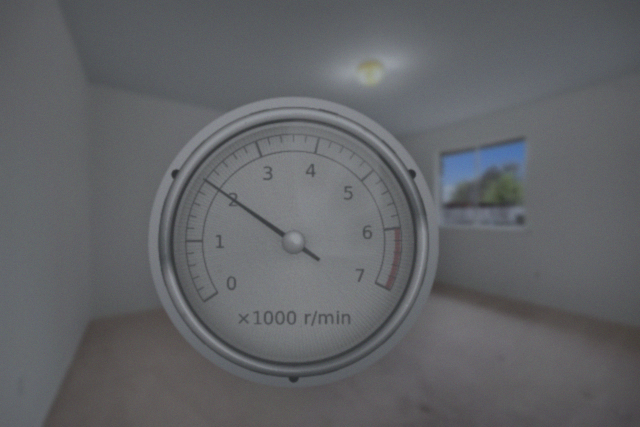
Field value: 2000,rpm
